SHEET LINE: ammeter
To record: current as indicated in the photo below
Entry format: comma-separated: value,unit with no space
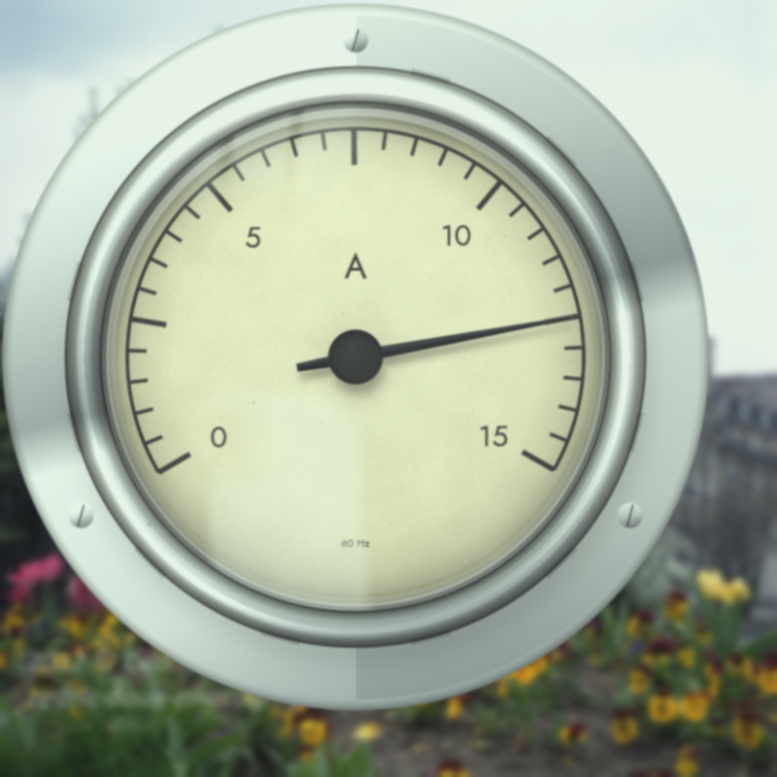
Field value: 12.5,A
